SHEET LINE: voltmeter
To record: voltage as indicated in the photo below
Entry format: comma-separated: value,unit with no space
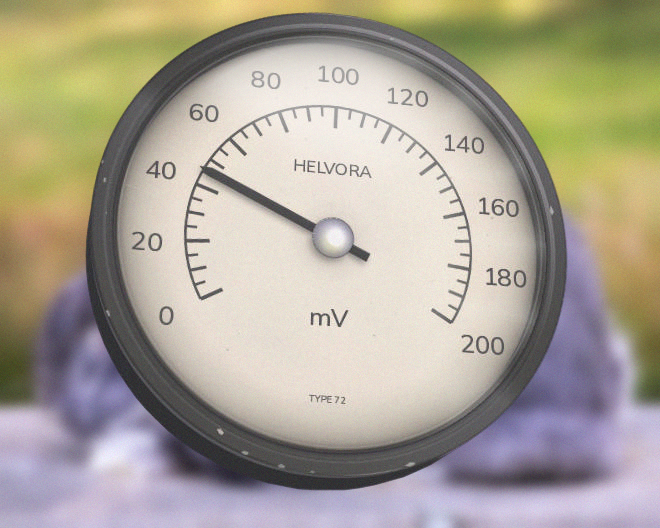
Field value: 45,mV
